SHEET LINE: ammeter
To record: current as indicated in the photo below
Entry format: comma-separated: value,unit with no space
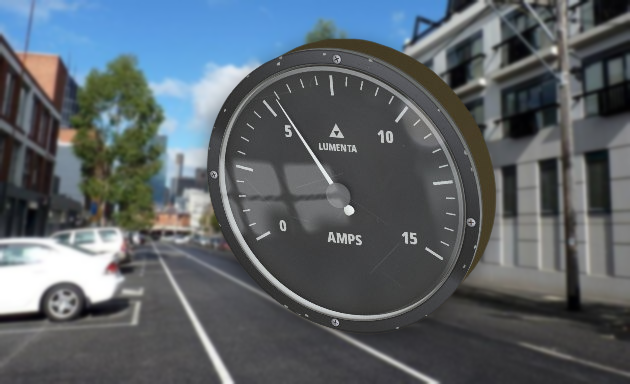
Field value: 5.5,A
